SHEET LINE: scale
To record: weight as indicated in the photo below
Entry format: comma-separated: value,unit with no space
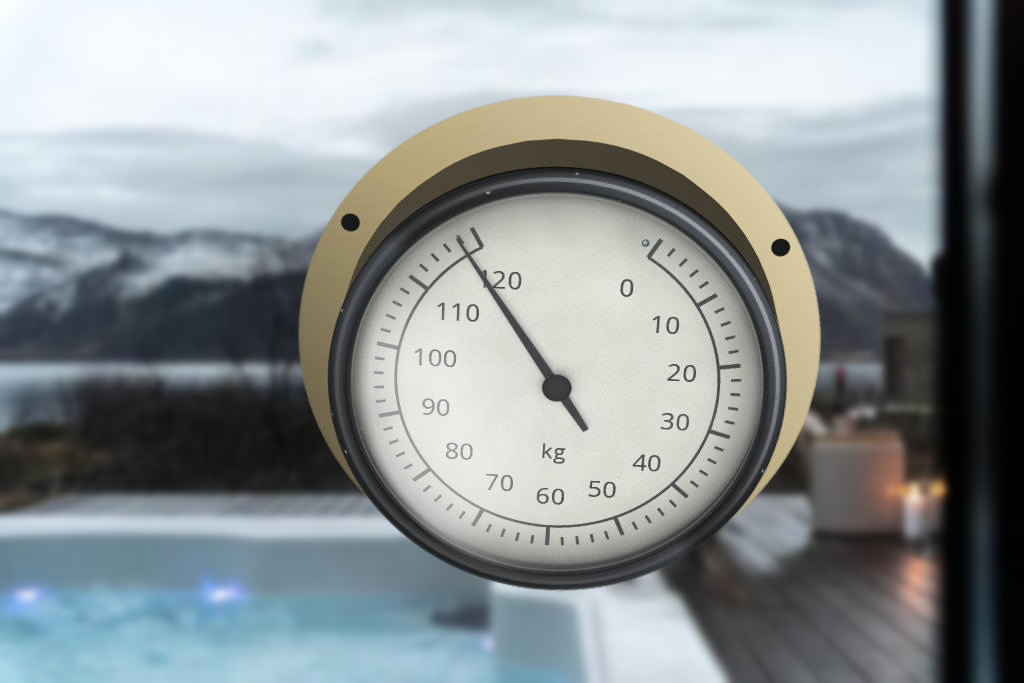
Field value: 118,kg
